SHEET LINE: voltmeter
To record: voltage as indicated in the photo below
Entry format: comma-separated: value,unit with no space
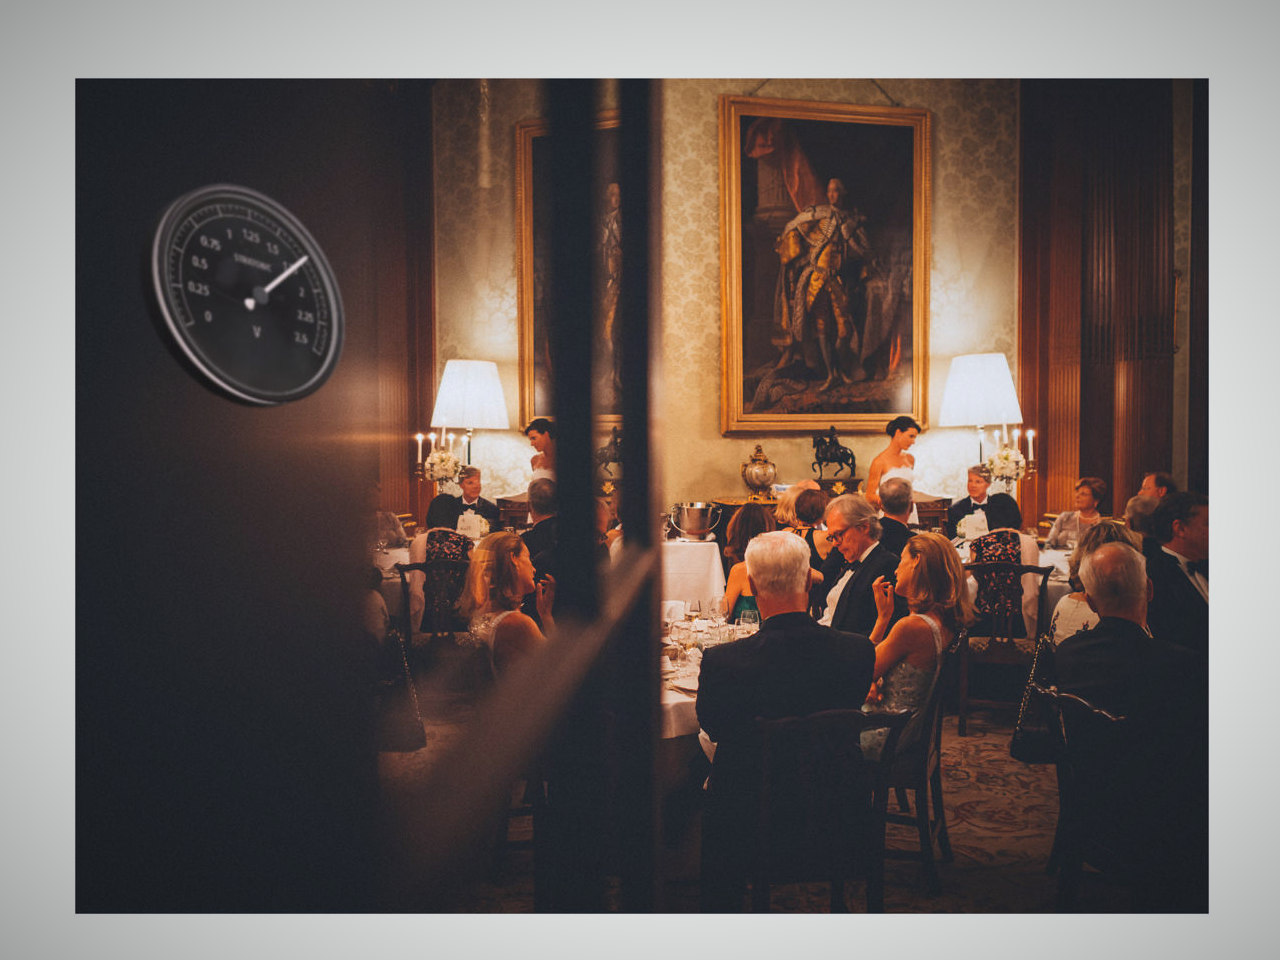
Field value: 1.75,V
